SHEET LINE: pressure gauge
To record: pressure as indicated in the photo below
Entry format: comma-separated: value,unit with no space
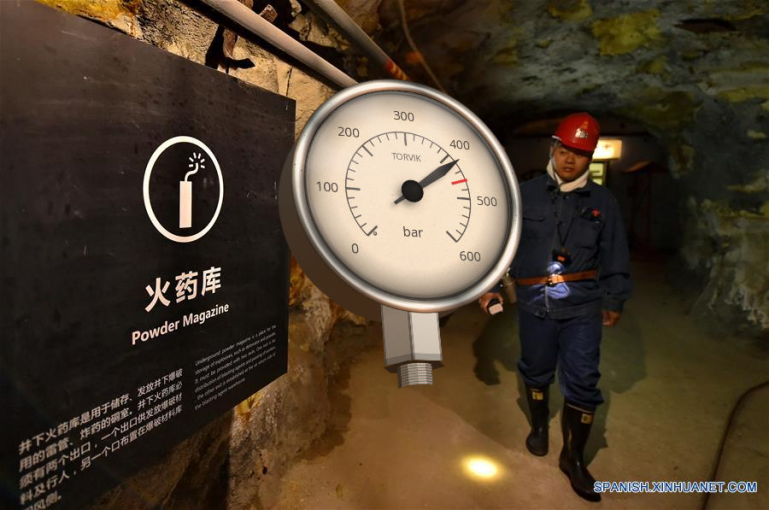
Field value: 420,bar
